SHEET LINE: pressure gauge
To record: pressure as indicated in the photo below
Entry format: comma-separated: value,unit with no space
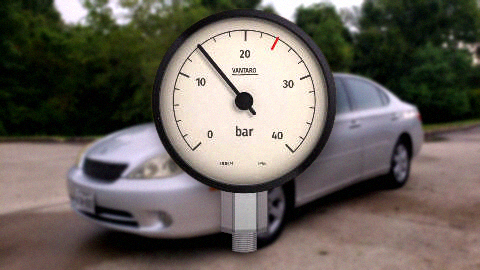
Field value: 14,bar
